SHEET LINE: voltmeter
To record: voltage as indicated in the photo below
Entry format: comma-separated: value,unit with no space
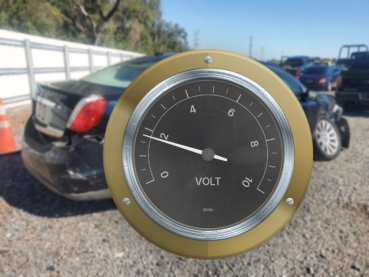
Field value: 1.75,V
